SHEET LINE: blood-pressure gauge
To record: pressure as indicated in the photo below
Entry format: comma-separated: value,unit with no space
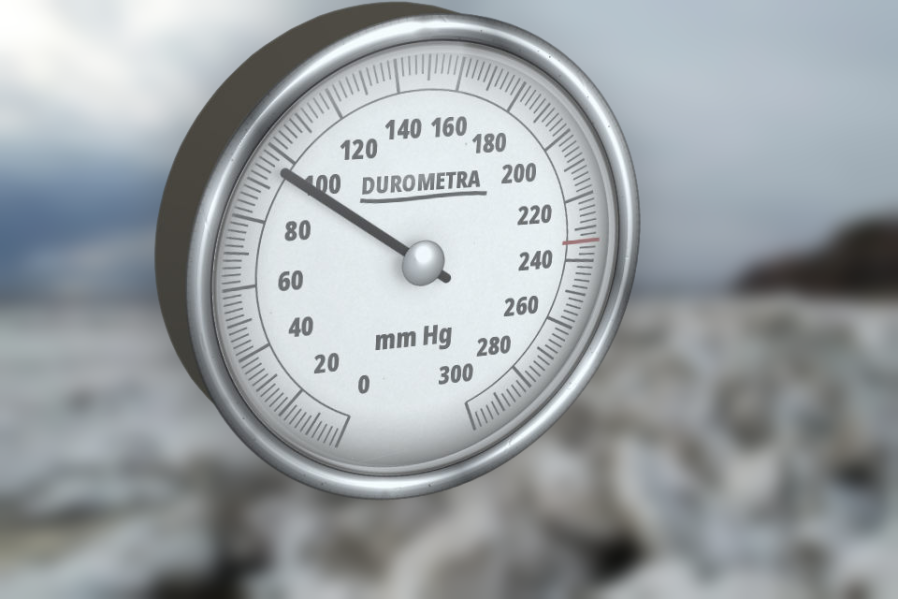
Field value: 96,mmHg
